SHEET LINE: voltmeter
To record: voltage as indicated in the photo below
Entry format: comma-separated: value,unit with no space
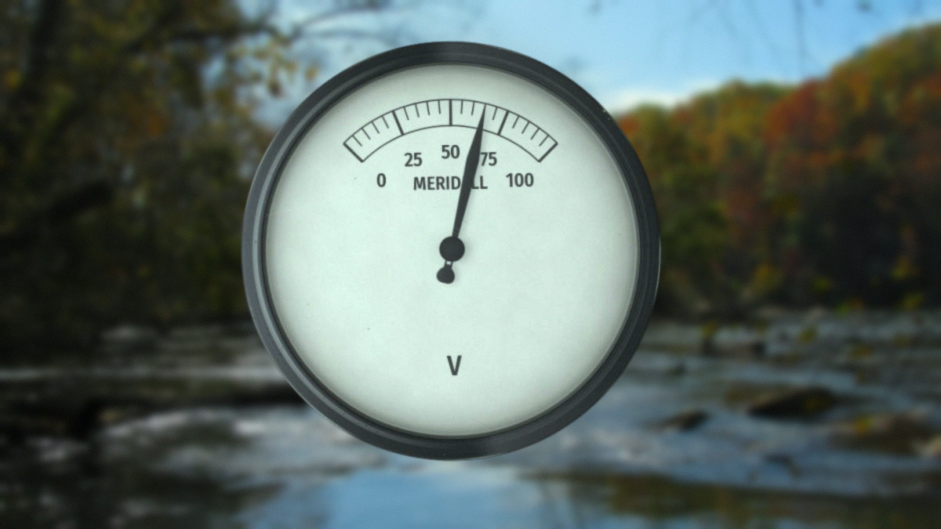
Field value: 65,V
